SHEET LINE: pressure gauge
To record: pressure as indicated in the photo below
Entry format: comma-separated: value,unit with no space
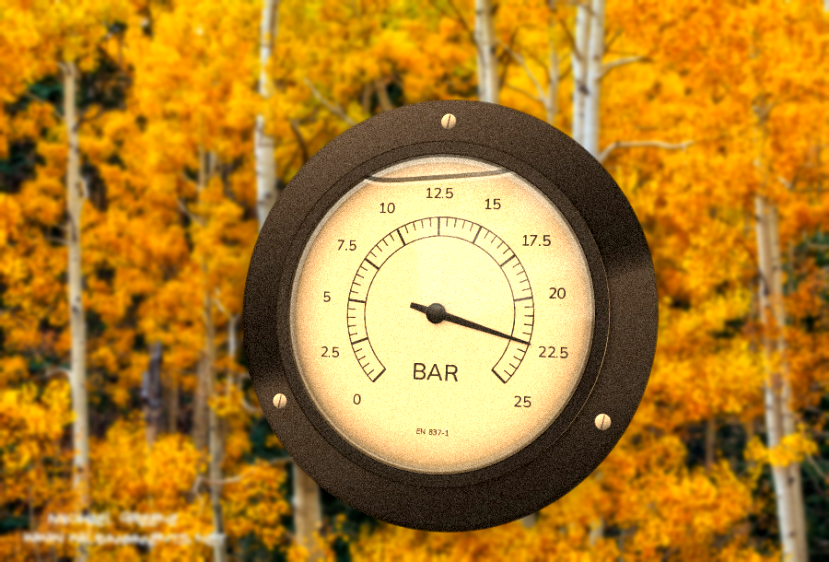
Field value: 22.5,bar
